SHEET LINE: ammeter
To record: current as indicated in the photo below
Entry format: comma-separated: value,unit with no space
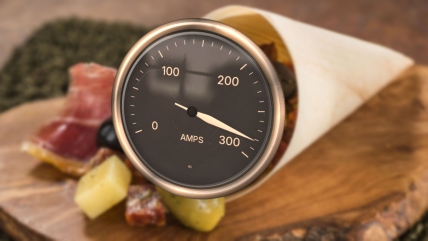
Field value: 280,A
